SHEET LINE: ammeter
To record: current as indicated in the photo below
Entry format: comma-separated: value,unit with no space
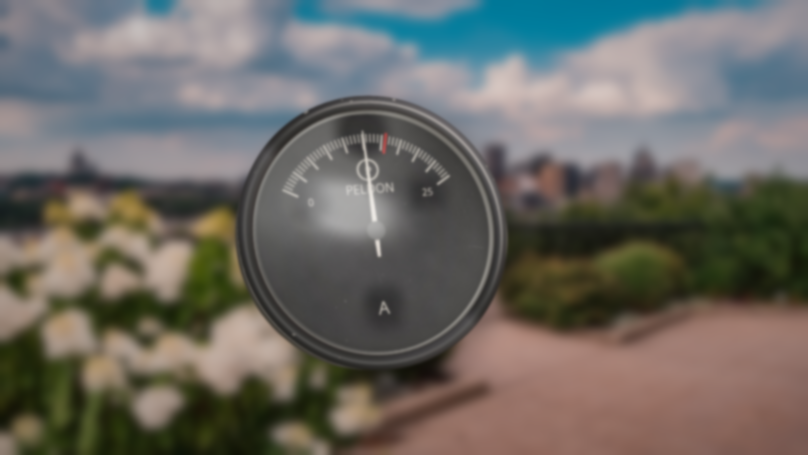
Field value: 12.5,A
